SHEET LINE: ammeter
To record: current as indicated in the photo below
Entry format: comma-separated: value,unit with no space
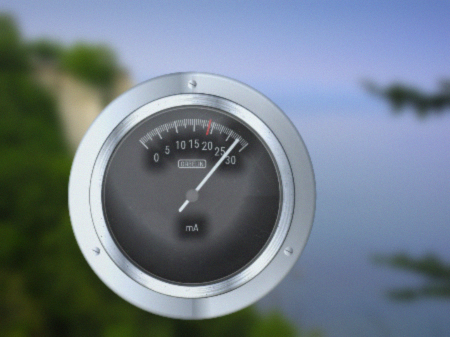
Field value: 27.5,mA
